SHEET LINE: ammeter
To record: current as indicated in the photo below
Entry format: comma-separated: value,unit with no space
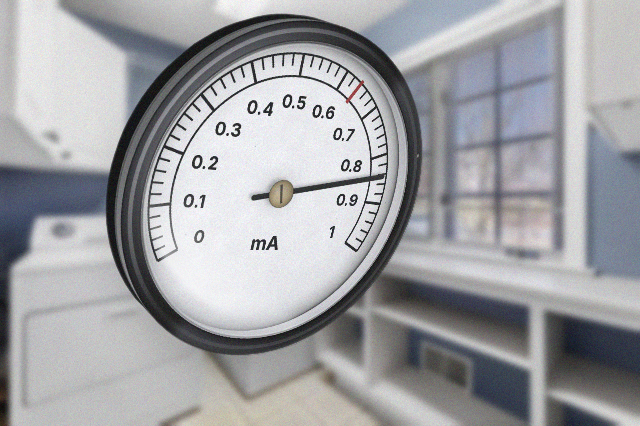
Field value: 0.84,mA
